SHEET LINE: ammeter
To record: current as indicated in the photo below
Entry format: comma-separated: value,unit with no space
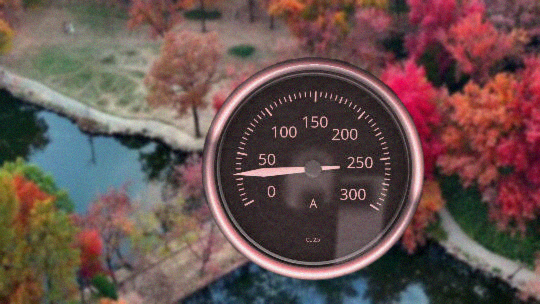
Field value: 30,A
